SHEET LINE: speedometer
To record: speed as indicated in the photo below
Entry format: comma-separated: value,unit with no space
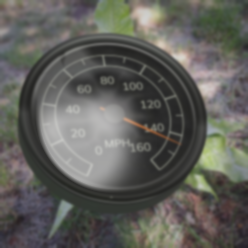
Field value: 145,mph
